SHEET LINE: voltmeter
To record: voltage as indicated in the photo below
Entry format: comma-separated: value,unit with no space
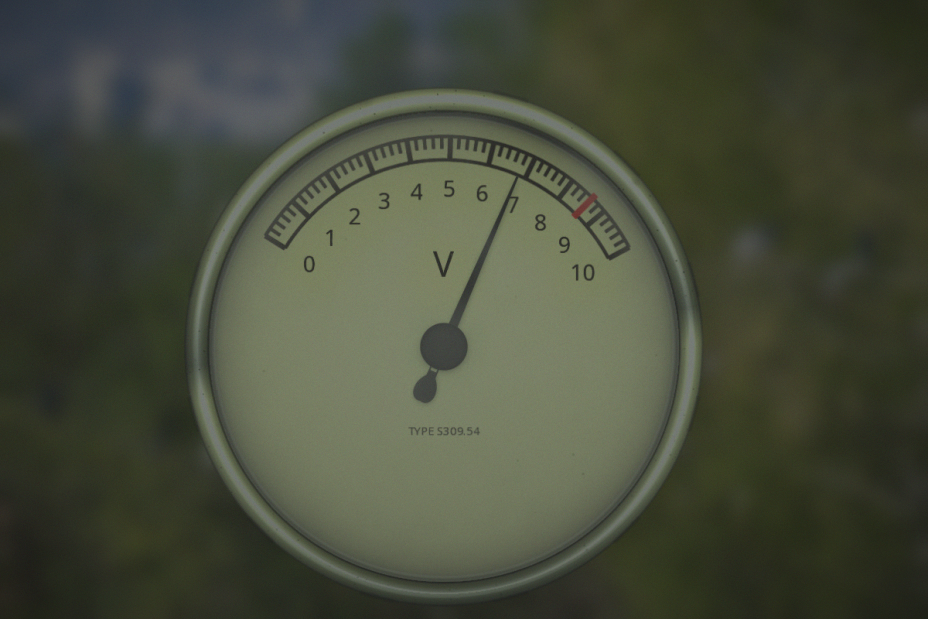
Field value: 6.8,V
